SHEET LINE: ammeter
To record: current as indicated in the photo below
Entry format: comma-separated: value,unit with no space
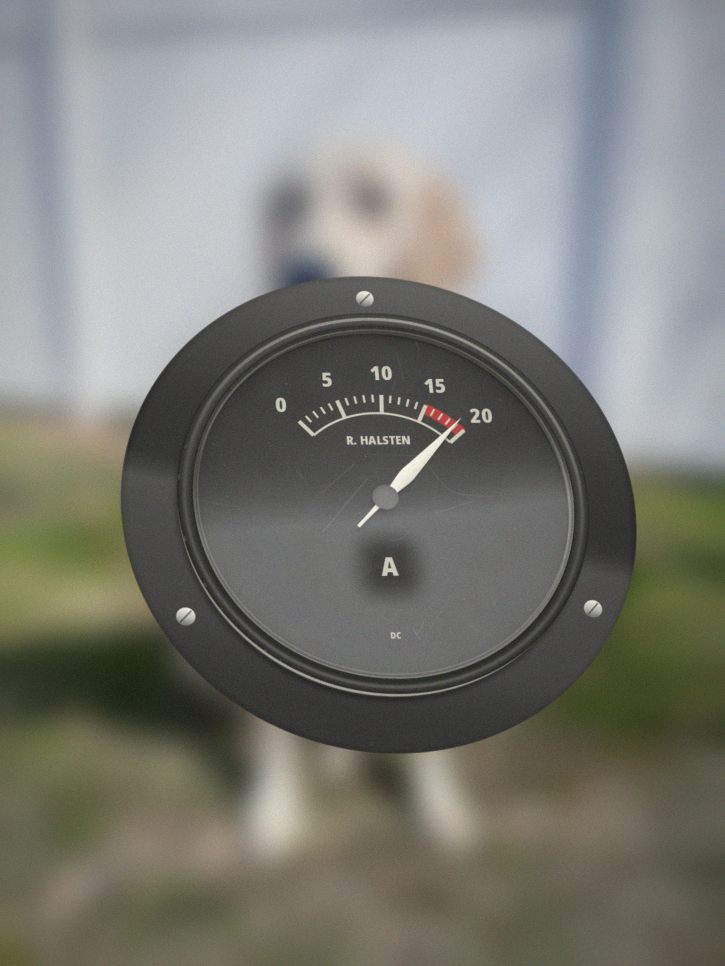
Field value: 19,A
